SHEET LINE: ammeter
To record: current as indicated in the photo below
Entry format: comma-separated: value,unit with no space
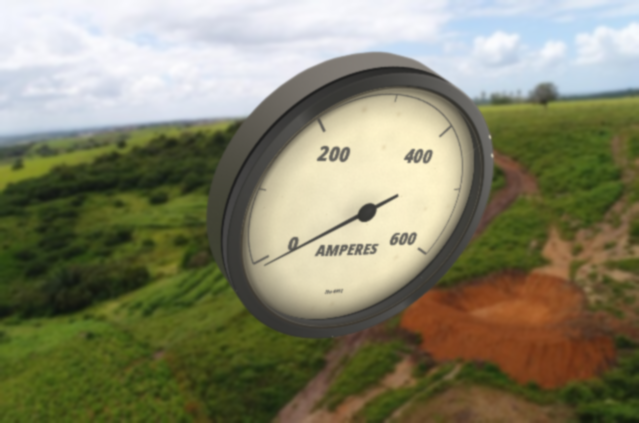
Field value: 0,A
